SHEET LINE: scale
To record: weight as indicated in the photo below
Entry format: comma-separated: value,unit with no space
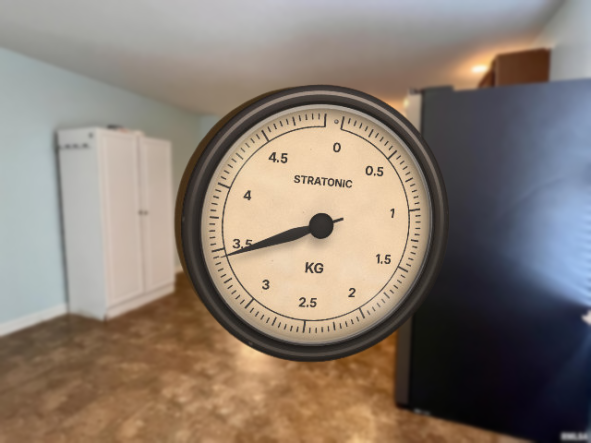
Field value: 3.45,kg
